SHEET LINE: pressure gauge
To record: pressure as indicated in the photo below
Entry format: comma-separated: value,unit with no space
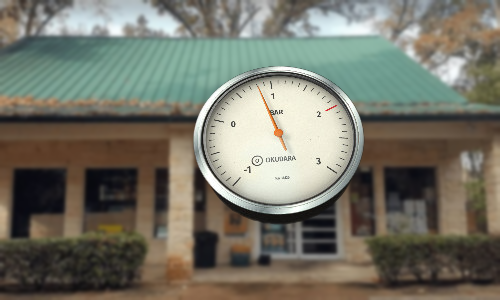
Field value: 0.8,bar
